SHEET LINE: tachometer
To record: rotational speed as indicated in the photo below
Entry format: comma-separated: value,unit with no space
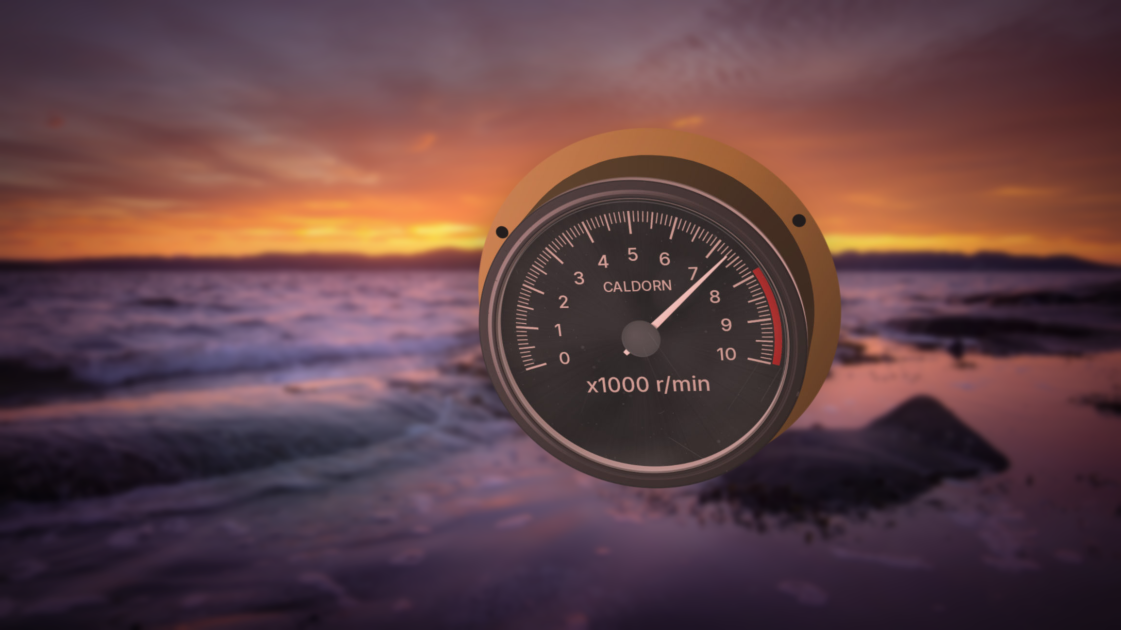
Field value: 7300,rpm
